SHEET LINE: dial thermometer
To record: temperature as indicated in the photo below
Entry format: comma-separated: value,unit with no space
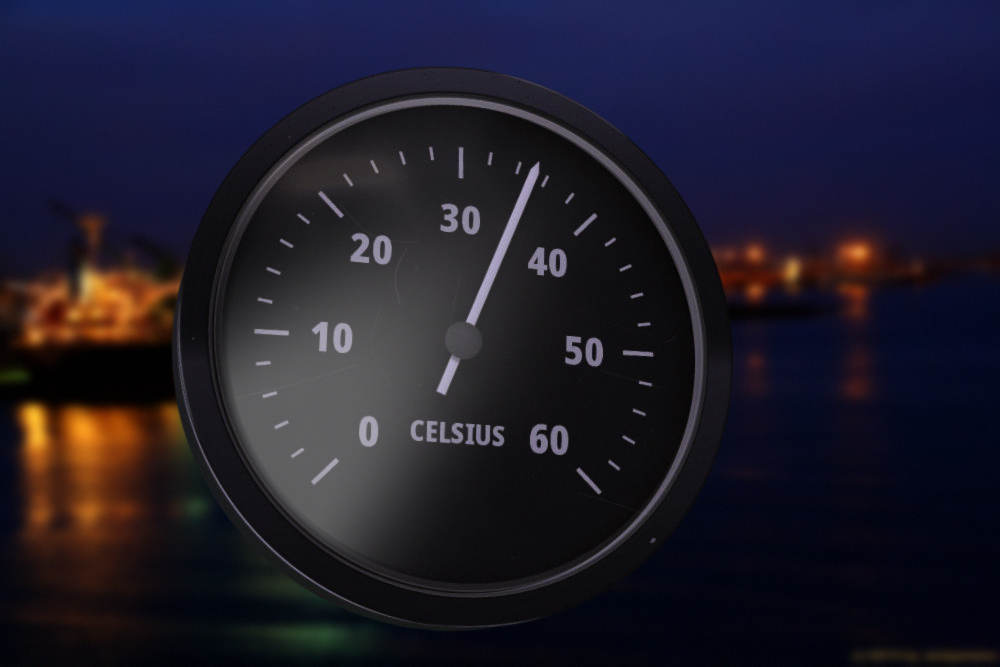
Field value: 35,°C
